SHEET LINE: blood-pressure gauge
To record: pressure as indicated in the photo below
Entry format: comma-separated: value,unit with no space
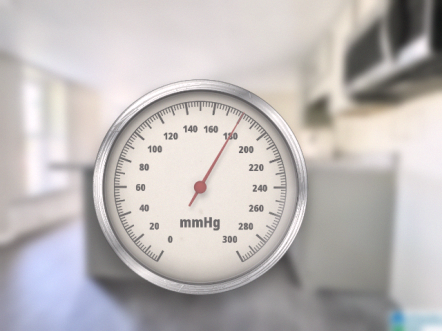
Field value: 180,mmHg
